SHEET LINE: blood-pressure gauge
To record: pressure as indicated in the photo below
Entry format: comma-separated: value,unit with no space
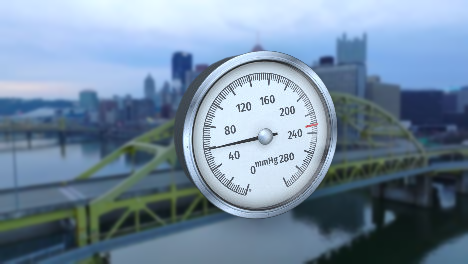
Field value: 60,mmHg
